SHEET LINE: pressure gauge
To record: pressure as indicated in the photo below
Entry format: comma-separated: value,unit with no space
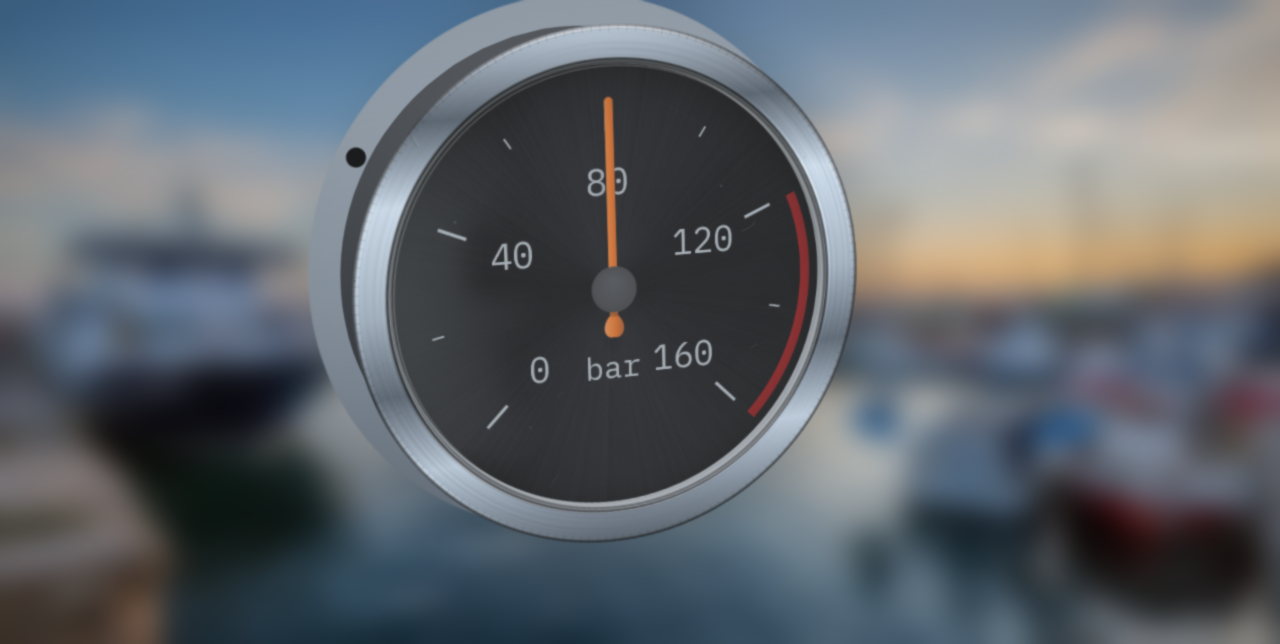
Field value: 80,bar
